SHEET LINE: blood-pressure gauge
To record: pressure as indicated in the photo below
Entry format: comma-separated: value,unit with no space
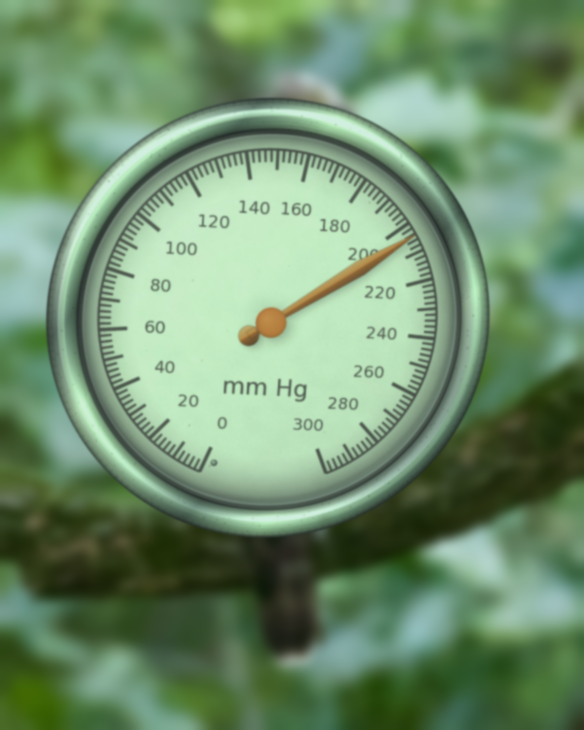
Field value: 204,mmHg
